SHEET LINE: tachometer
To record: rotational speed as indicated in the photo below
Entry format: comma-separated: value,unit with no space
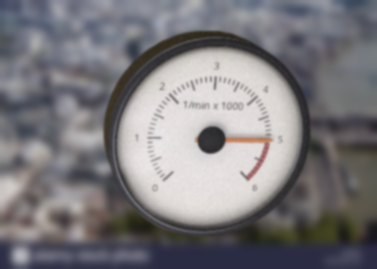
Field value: 5000,rpm
